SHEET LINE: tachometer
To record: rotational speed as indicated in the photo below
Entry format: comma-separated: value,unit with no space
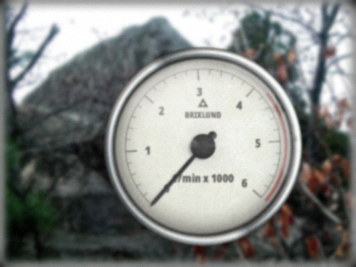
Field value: 0,rpm
